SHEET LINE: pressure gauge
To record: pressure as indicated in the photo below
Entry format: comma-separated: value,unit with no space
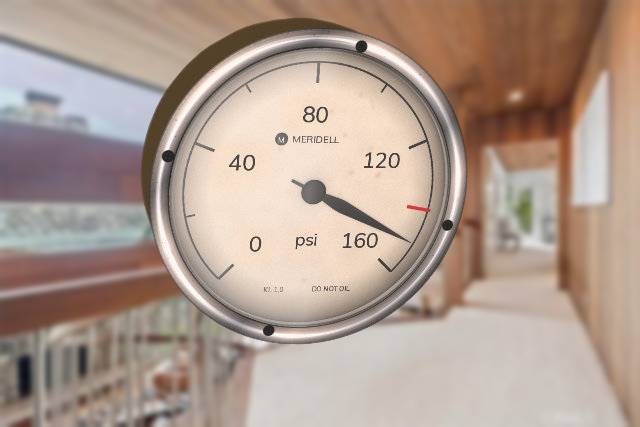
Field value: 150,psi
